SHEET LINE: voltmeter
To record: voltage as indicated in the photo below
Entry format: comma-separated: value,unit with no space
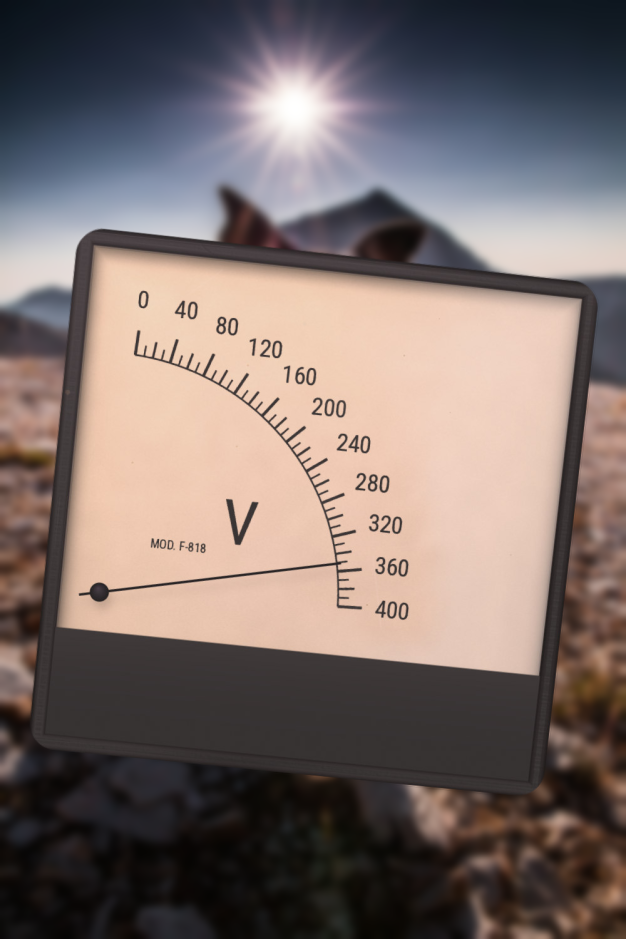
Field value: 350,V
